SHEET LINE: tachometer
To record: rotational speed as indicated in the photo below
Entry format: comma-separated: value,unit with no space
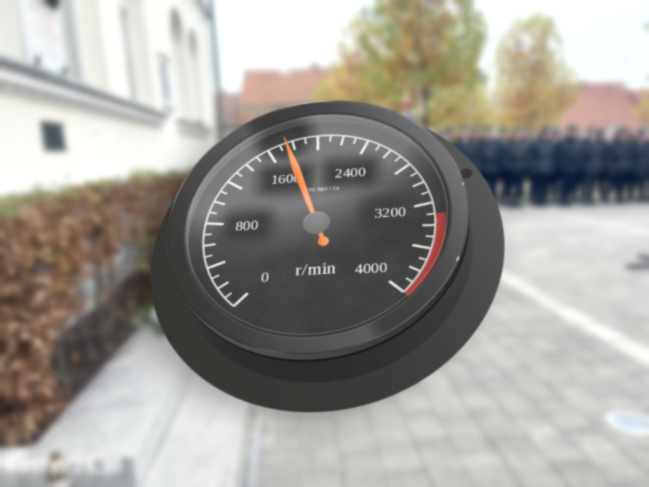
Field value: 1750,rpm
